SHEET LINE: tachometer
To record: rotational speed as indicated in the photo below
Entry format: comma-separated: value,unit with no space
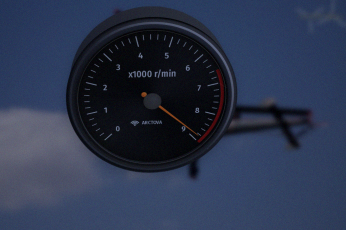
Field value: 8800,rpm
